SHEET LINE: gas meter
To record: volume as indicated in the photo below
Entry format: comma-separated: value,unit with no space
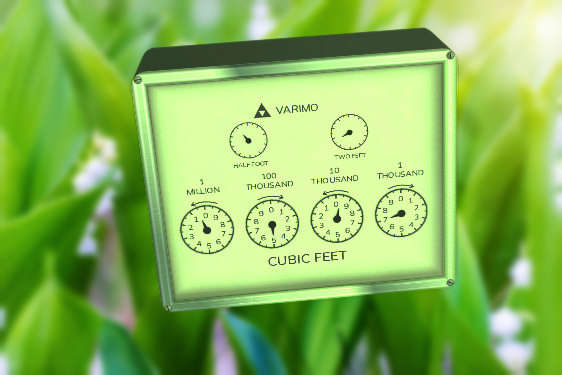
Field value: 49700,ft³
